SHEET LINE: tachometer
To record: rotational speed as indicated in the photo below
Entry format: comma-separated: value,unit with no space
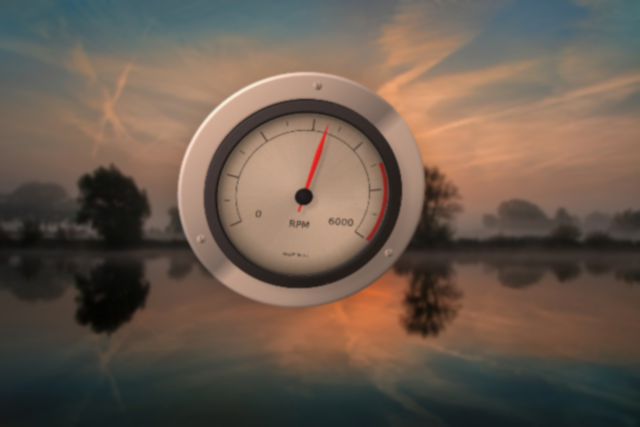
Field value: 3250,rpm
